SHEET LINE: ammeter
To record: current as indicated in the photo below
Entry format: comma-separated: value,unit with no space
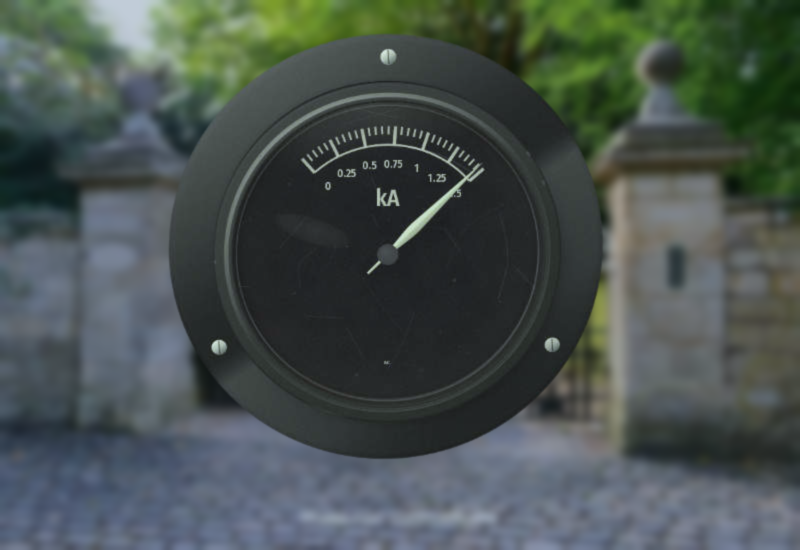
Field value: 1.45,kA
